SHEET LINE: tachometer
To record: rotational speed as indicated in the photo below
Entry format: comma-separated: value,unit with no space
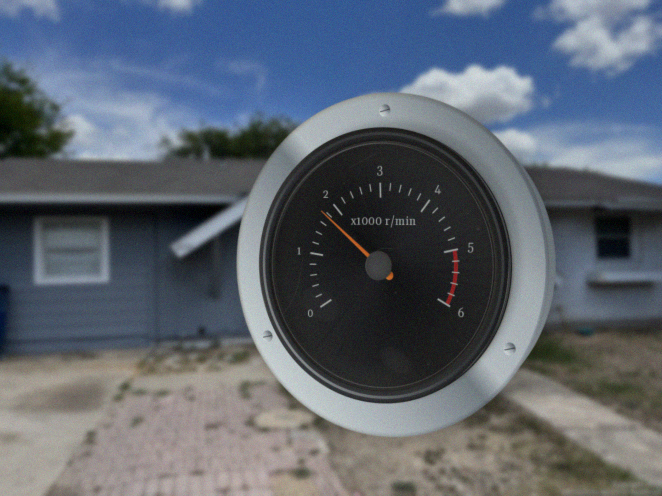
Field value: 1800,rpm
